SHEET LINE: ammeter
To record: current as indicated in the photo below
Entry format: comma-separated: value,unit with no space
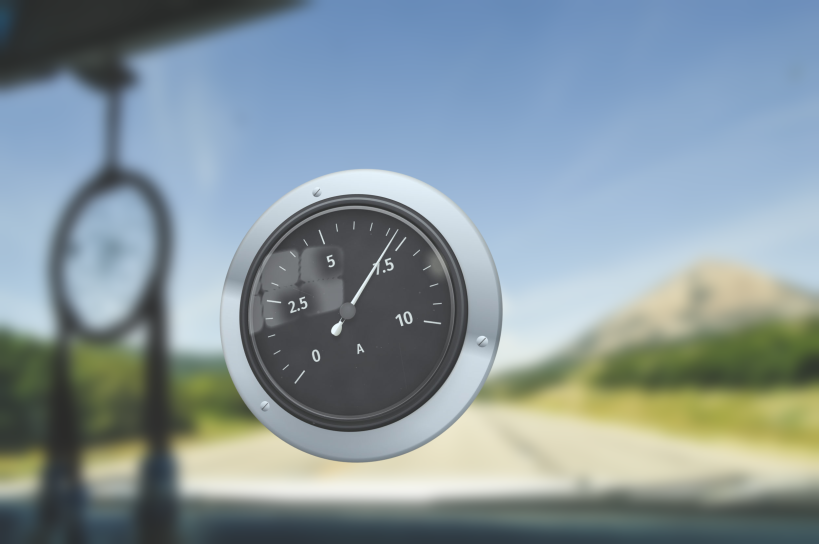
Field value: 7.25,A
